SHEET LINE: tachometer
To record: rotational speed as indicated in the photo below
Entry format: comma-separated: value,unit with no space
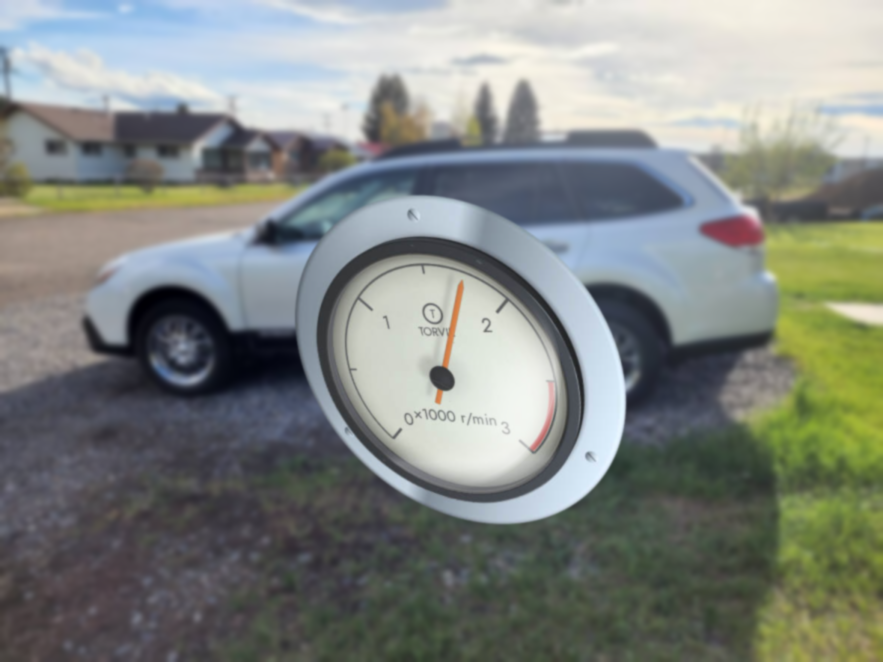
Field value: 1750,rpm
